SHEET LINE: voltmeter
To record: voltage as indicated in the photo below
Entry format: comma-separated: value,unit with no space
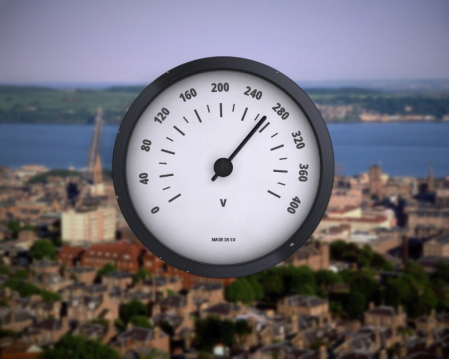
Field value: 270,V
